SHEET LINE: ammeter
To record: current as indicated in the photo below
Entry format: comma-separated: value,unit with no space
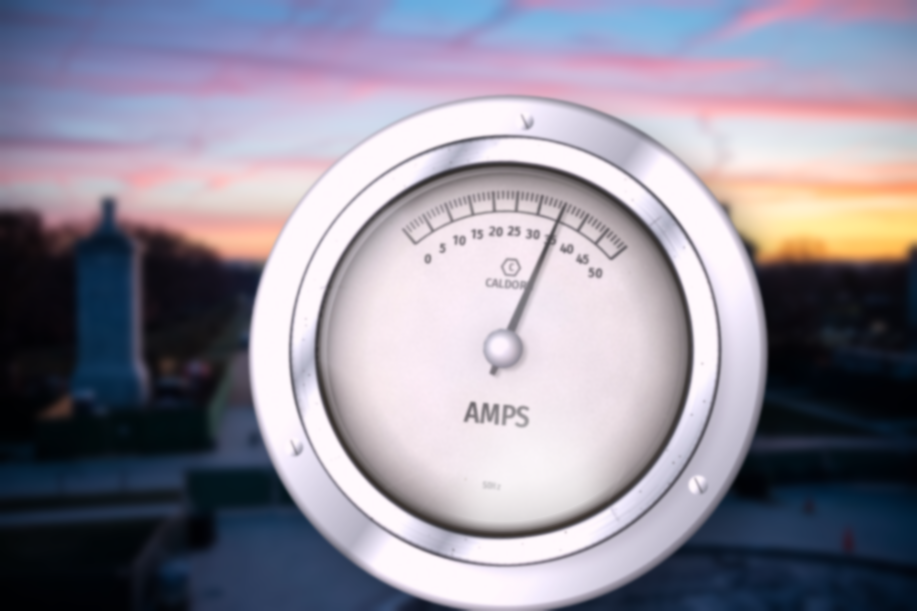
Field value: 35,A
